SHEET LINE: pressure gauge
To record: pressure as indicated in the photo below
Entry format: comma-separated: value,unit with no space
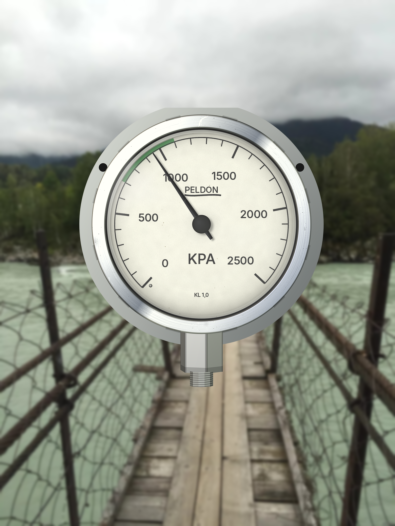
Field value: 950,kPa
